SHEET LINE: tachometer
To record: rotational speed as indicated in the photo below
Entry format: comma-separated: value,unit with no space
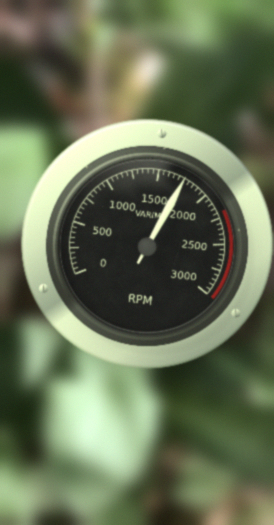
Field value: 1750,rpm
